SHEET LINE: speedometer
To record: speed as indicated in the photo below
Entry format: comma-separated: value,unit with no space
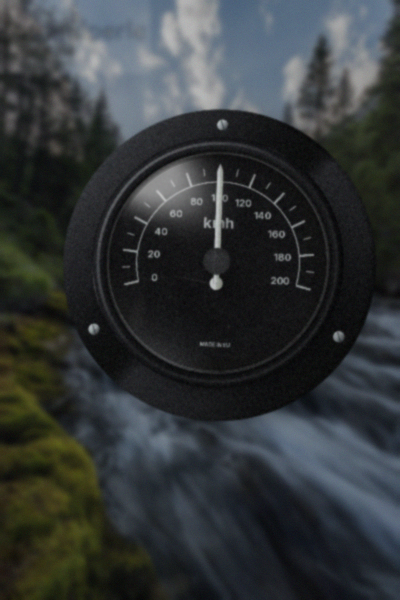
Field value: 100,km/h
